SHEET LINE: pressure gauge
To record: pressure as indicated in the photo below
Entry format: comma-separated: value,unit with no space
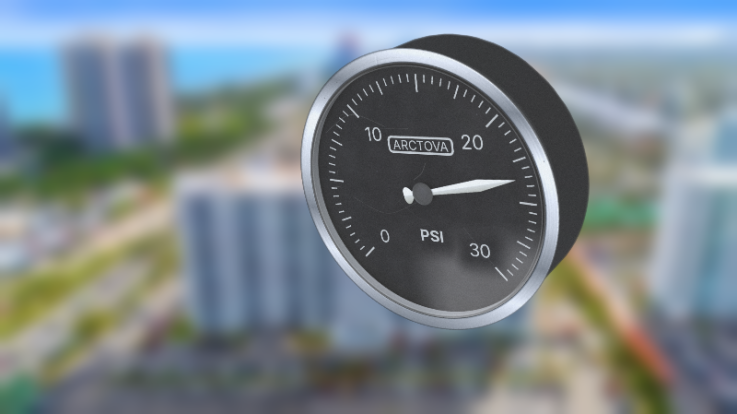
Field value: 23.5,psi
